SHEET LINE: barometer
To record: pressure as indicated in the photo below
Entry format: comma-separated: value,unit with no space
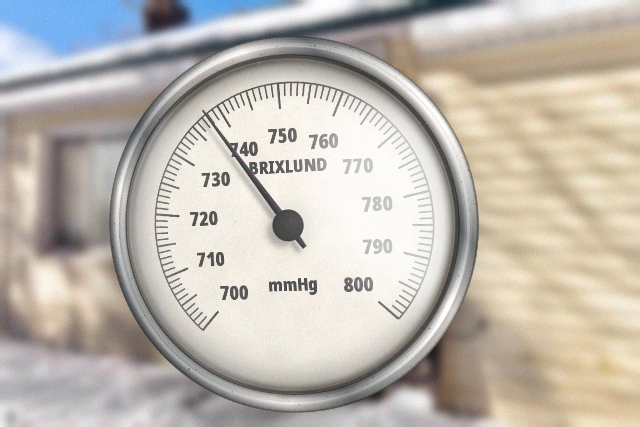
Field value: 738,mmHg
